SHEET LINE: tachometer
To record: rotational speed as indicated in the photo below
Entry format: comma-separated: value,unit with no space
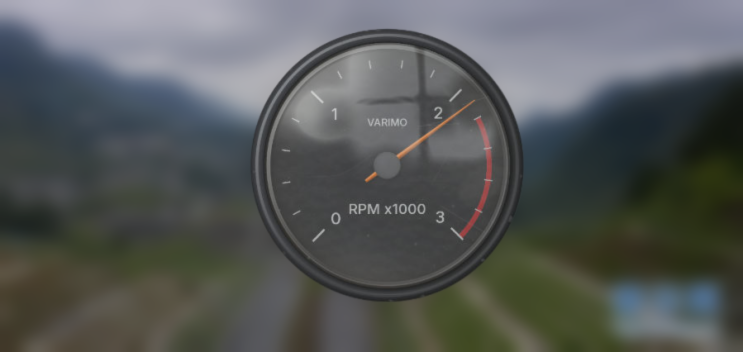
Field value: 2100,rpm
